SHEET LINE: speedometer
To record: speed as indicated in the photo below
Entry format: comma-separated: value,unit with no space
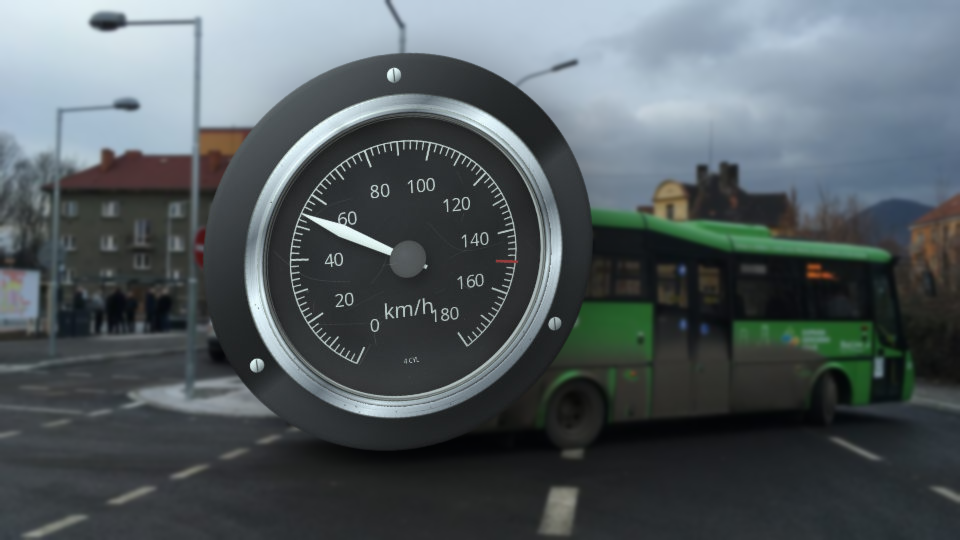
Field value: 54,km/h
